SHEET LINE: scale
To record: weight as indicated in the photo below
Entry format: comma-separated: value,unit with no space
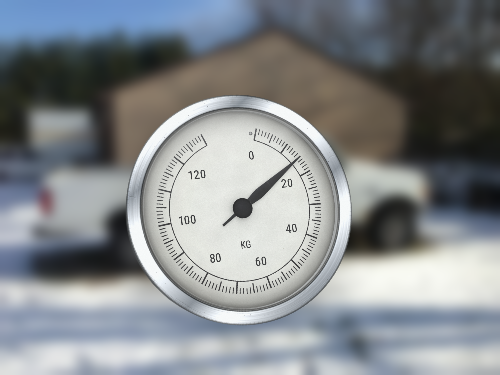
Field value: 15,kg
